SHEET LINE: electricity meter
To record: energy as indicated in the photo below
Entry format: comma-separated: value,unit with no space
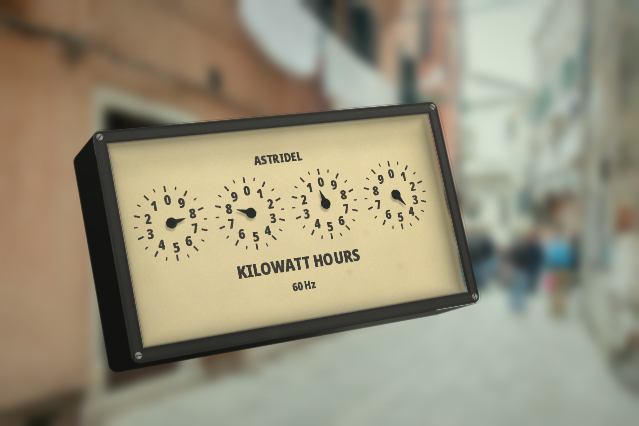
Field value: 7804,kWh
